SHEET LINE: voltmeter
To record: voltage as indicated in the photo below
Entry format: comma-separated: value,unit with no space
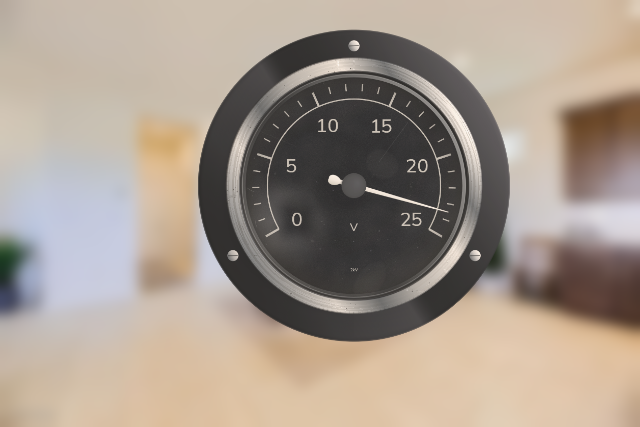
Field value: 23.5,V
